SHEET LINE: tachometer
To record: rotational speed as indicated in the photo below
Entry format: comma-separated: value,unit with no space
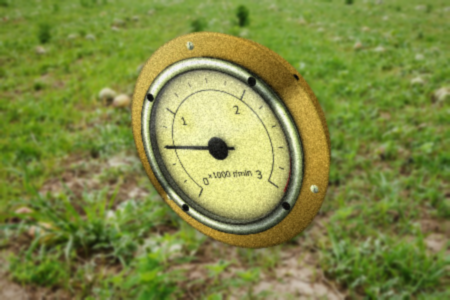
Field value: 600,rpm
